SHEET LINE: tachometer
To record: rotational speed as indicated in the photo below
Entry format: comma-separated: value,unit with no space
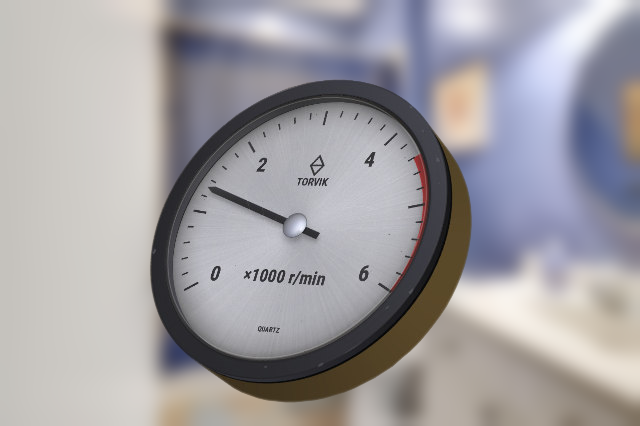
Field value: 1300,rpm
